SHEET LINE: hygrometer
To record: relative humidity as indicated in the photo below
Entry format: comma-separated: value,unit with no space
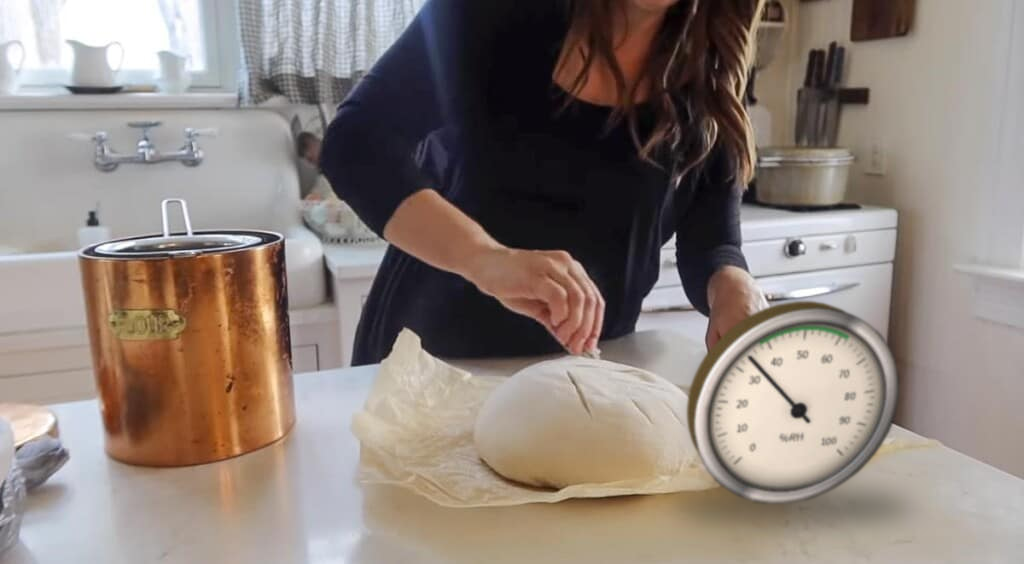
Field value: 34,%
